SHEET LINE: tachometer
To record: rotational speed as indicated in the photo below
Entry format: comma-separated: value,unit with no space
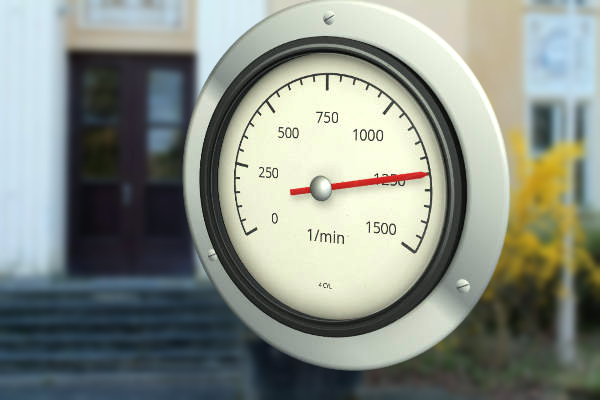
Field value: 1250,rpm
